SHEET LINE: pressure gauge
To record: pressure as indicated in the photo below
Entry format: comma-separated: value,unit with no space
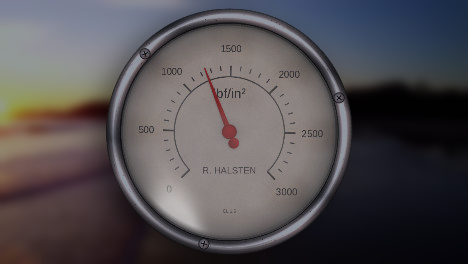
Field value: 1250,psi
